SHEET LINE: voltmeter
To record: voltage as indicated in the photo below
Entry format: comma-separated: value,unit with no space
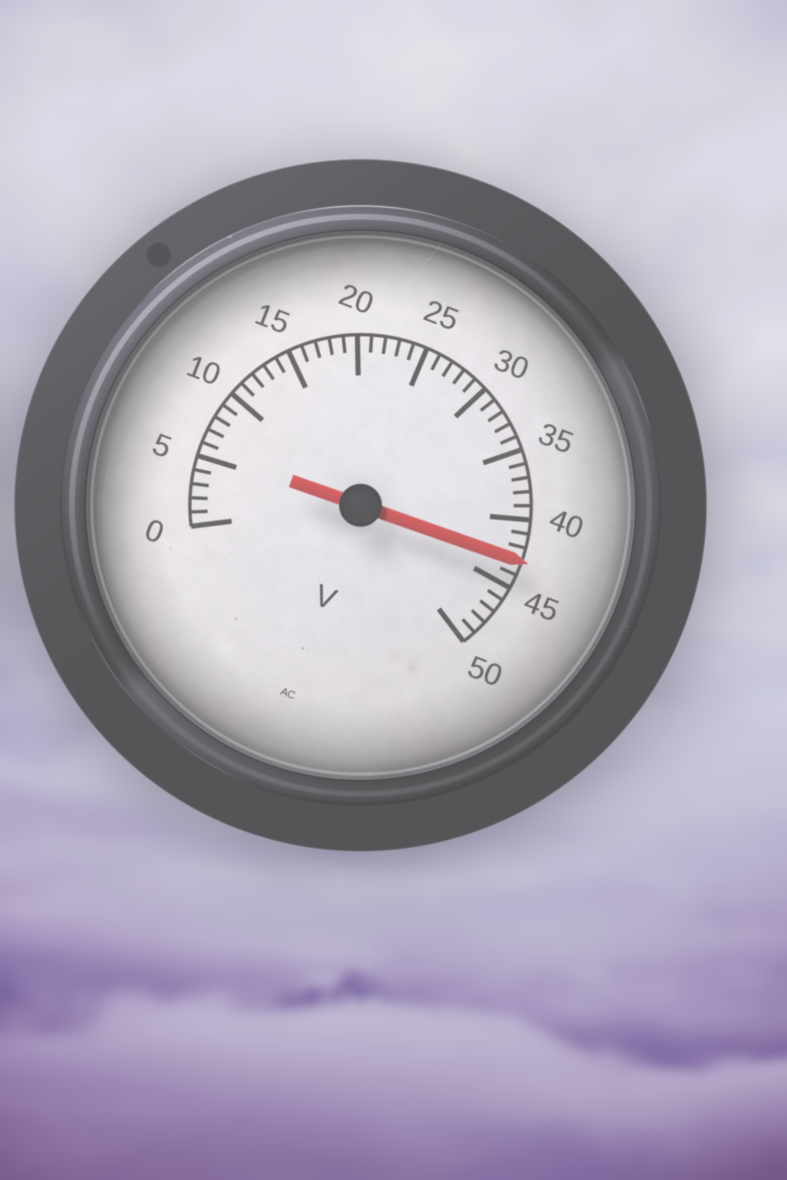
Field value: 43,V
